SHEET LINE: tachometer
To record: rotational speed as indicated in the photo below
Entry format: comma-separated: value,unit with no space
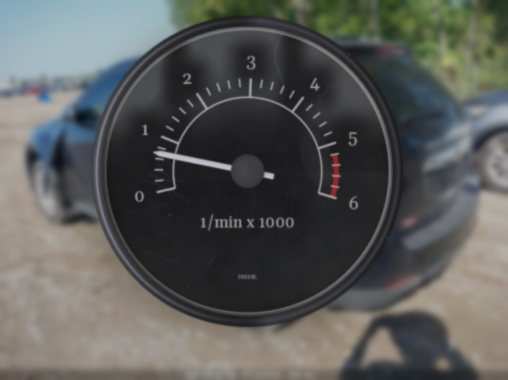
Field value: 700,rpm
